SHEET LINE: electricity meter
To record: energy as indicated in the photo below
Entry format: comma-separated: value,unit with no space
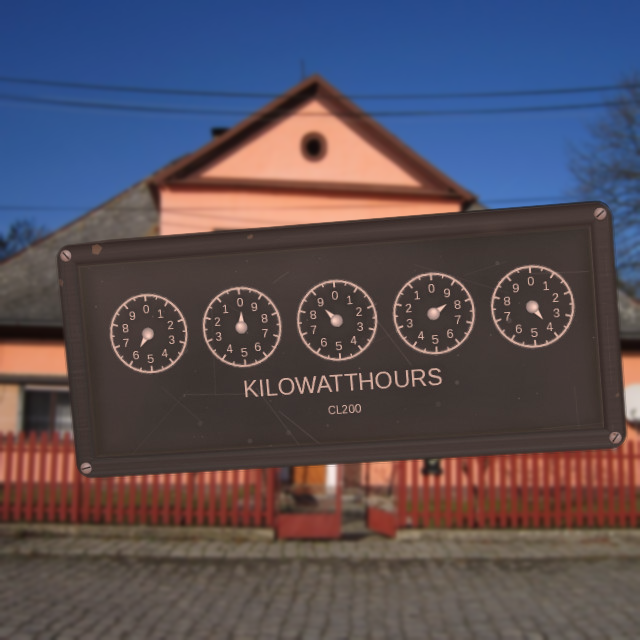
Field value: 59884,kWh
